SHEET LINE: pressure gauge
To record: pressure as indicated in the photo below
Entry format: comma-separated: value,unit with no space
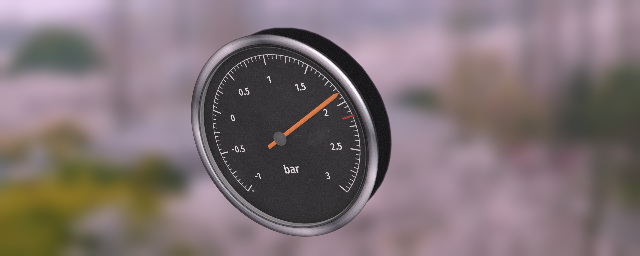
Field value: 1.9,bar
